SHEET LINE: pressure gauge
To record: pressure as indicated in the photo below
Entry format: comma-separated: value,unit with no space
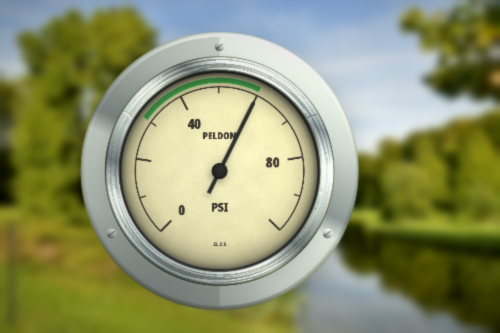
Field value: 60,psi
